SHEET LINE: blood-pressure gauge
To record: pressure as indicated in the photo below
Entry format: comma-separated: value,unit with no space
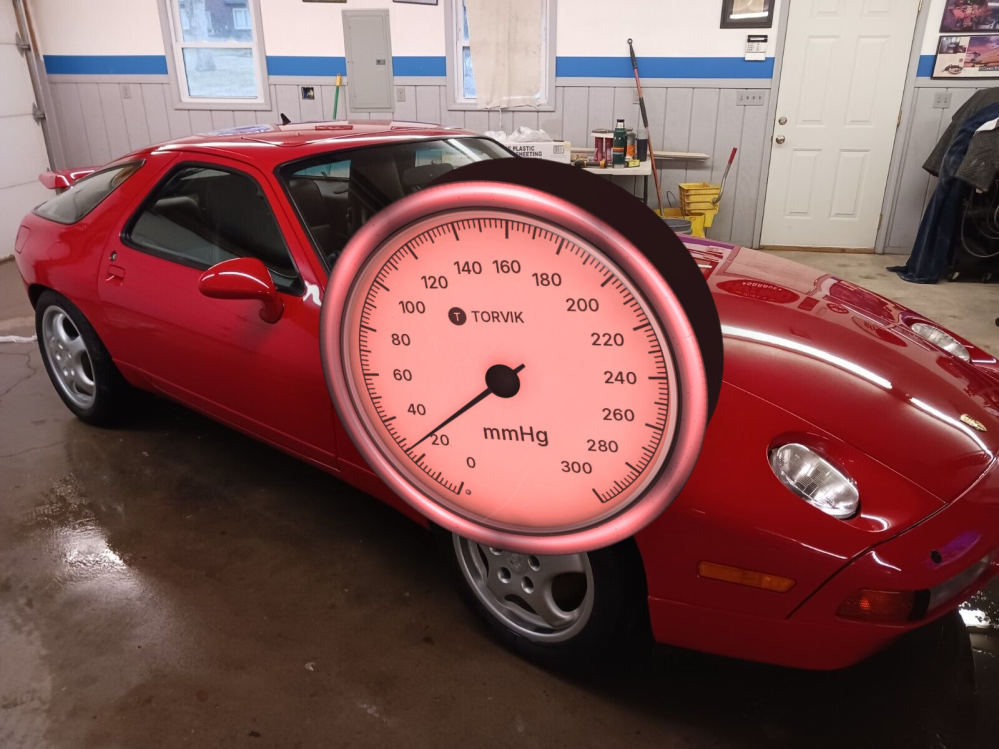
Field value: 26,mmHg
